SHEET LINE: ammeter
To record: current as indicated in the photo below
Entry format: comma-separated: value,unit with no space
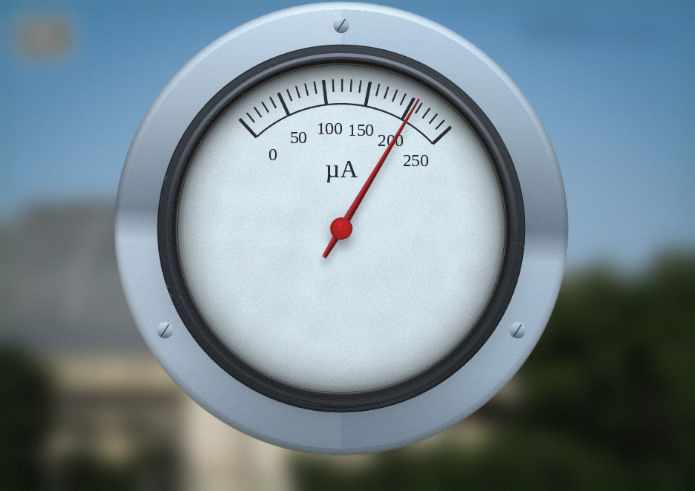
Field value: 205,µA
